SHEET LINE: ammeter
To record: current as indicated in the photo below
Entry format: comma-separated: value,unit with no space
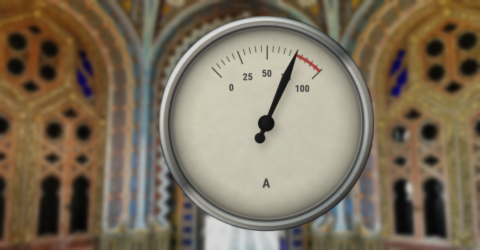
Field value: 75,A
